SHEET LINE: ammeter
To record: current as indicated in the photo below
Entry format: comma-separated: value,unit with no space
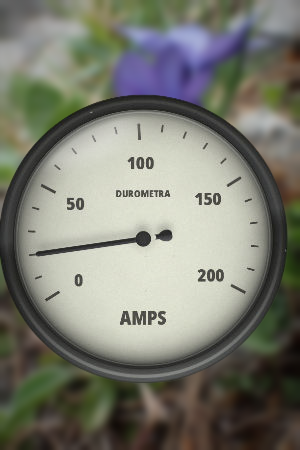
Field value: 20,A
